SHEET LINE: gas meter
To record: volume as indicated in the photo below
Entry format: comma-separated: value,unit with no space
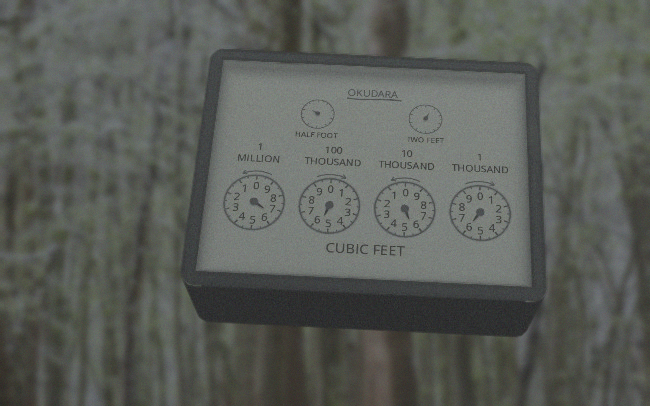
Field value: 655600,ft³
